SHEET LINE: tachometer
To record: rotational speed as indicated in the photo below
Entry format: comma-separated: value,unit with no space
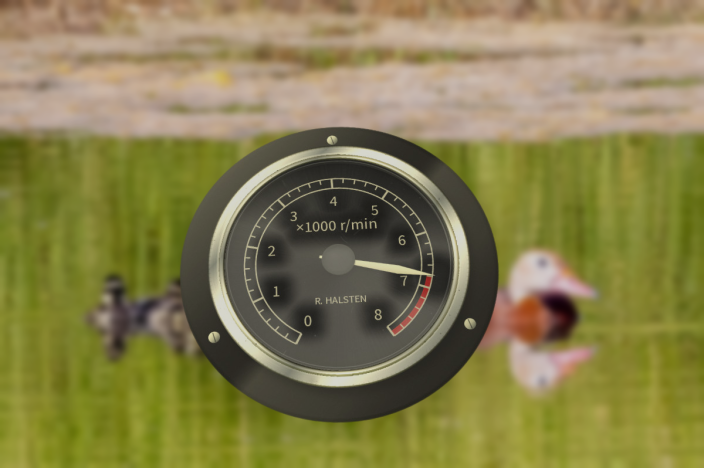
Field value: 6800,rpm
